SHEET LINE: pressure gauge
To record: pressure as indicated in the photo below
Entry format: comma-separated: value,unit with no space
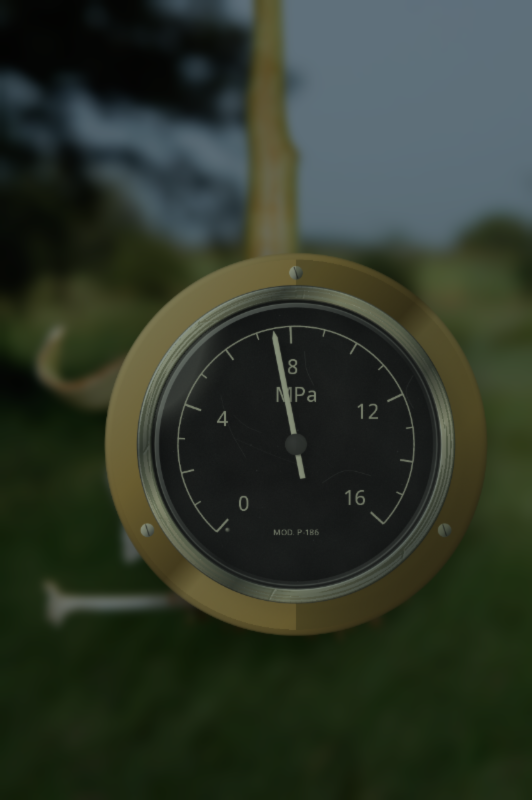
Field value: 7.5,MPa
